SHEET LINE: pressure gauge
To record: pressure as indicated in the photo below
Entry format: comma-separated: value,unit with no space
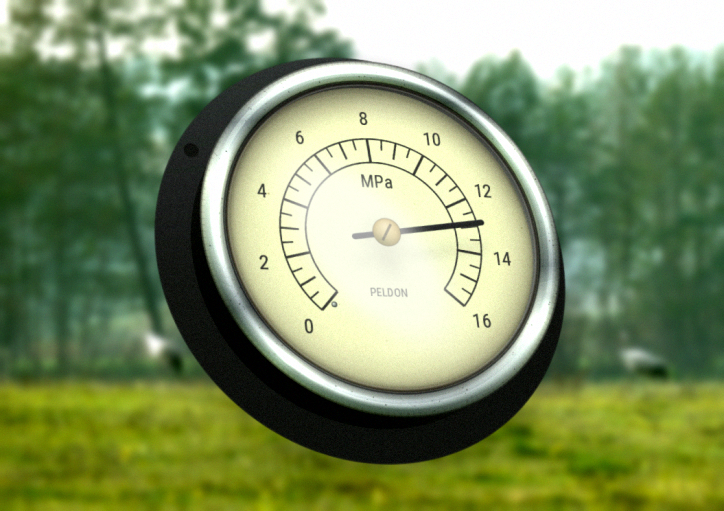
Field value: 13,MPa
